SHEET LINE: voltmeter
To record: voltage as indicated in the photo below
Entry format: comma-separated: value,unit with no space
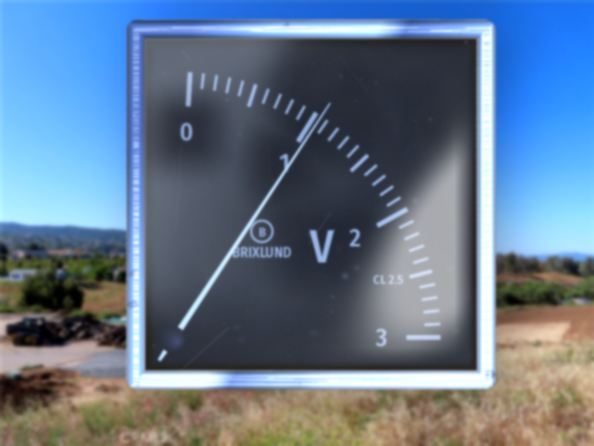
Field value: 1.05,V
